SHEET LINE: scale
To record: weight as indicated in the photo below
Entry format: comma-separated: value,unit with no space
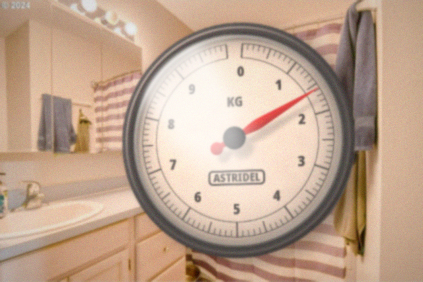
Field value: 1.6,kg
